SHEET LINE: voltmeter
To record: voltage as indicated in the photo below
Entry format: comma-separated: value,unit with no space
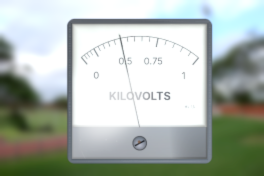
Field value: 0.5,kV
